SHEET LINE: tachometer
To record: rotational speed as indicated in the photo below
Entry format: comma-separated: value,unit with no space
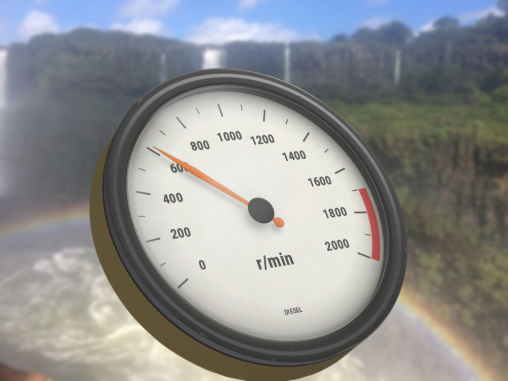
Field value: 600,rpm
